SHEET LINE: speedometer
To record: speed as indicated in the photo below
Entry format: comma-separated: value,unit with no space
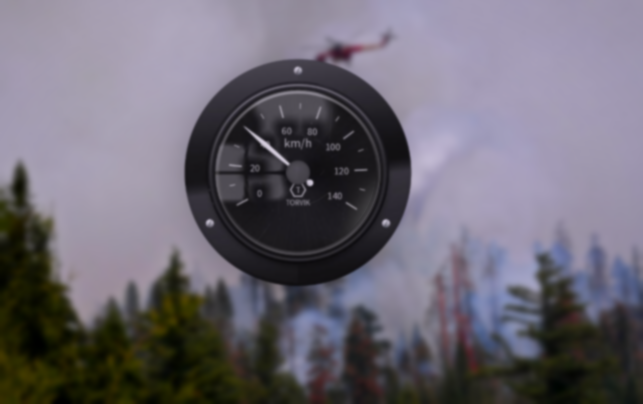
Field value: 40,km/h
